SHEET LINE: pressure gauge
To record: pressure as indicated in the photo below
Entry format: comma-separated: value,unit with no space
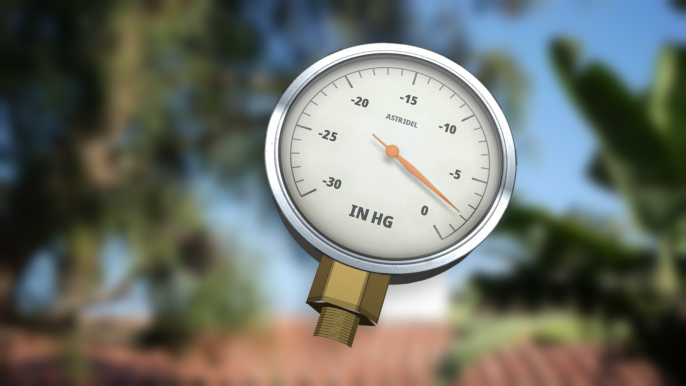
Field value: -2,inHg
